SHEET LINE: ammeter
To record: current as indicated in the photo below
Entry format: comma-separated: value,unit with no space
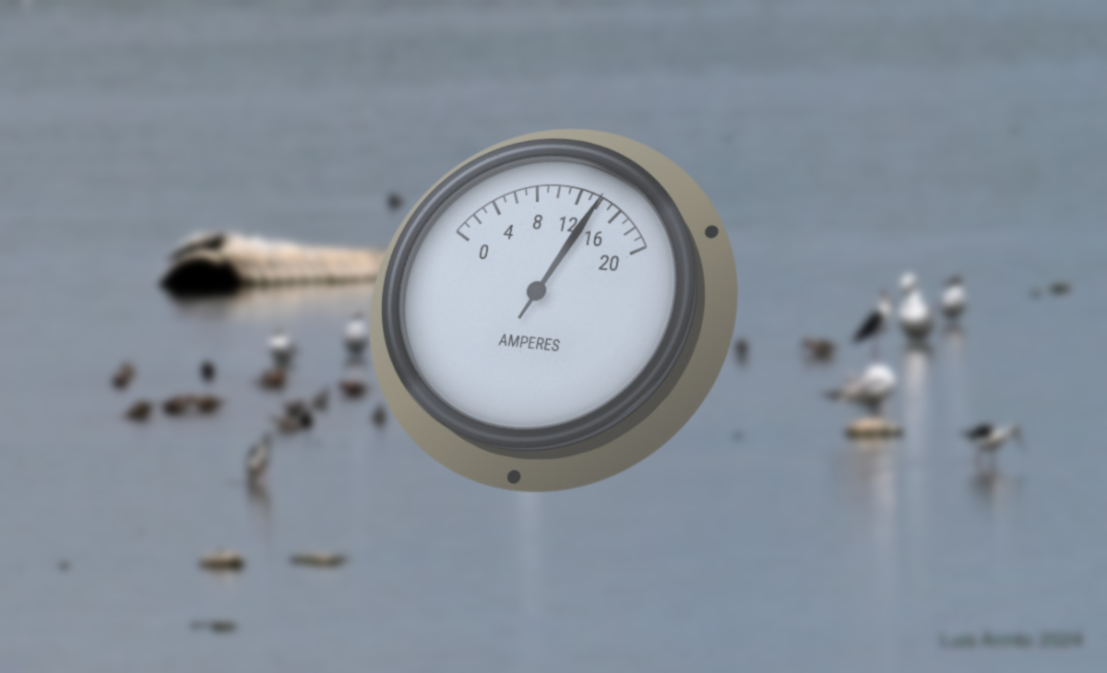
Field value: 14,A
